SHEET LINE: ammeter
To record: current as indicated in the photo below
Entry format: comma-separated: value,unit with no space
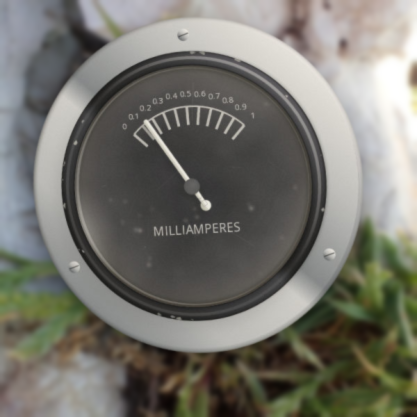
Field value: 0.15,mA
